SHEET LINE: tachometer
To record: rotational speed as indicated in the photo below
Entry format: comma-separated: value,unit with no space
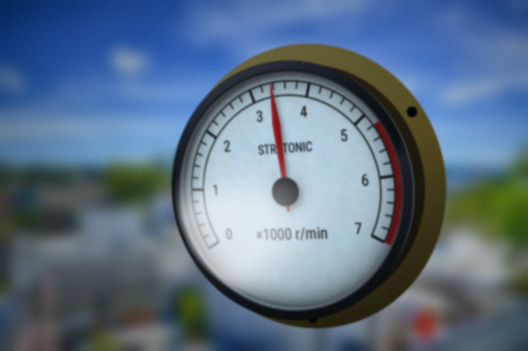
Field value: 3400,rpm
